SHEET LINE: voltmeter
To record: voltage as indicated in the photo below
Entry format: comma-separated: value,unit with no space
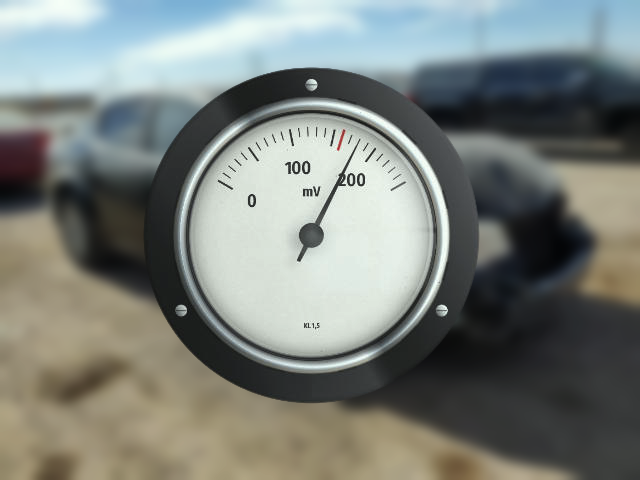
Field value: 180,mV
